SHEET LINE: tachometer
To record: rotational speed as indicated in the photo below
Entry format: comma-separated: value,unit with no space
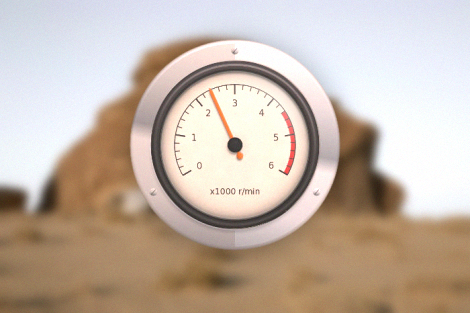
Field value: 2400,rpm
